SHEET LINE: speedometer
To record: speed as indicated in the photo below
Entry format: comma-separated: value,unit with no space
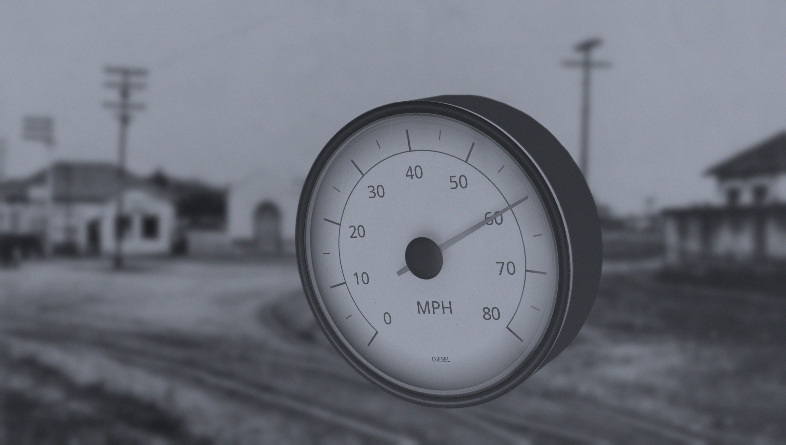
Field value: 60,mph
